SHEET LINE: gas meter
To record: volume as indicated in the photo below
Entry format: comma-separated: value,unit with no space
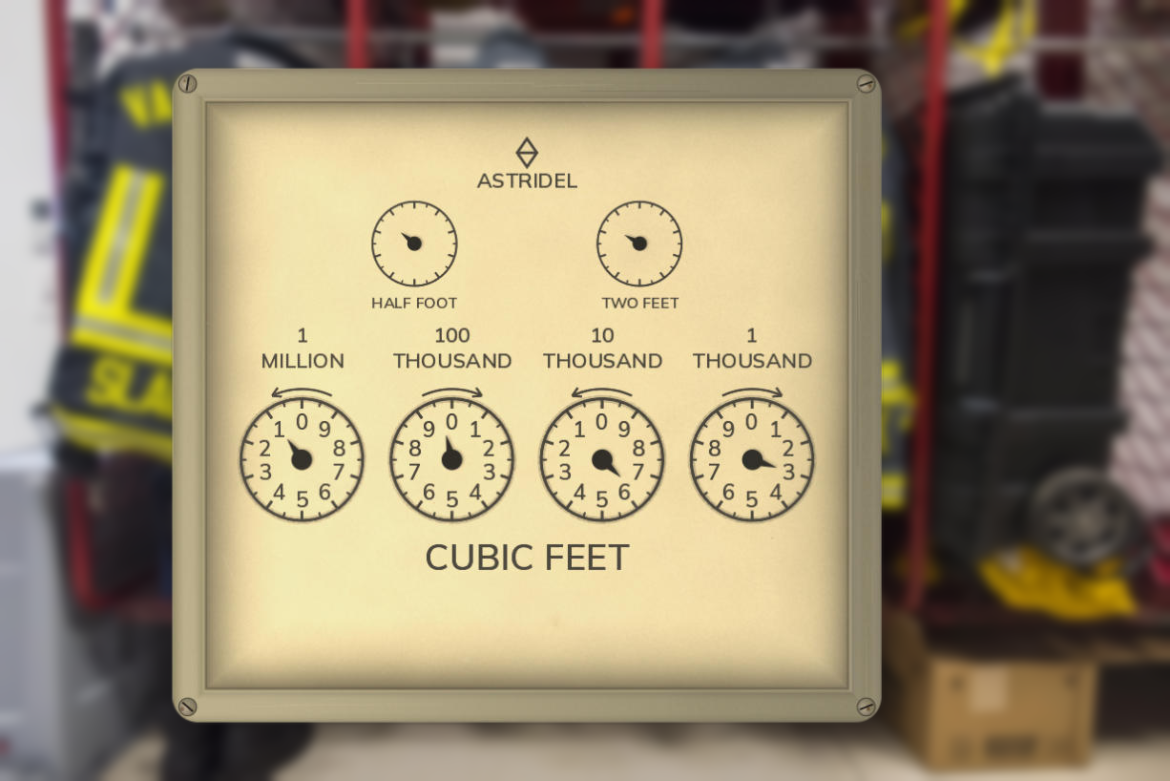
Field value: 96300,ft³
